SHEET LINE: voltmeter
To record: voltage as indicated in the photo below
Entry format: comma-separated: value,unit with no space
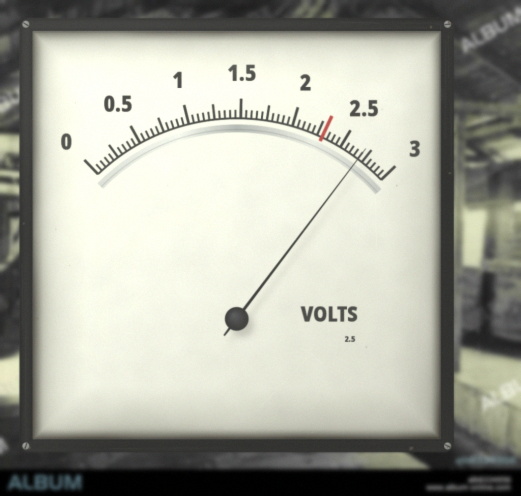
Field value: 2.7,V
